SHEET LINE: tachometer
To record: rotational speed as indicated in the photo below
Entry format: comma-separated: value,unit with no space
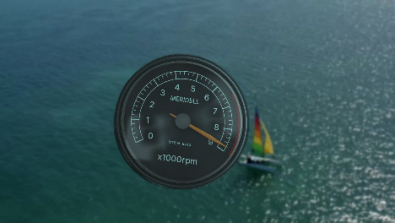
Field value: 8800,rpm
